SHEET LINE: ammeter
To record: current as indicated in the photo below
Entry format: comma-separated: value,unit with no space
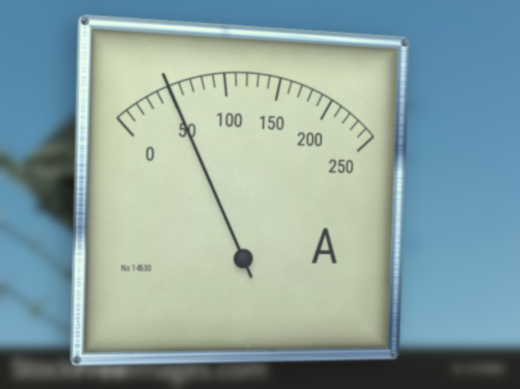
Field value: 50,A
